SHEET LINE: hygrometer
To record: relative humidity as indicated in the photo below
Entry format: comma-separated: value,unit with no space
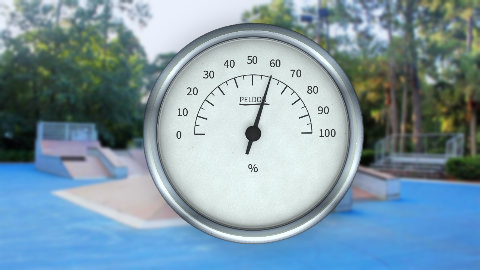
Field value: 60,%
